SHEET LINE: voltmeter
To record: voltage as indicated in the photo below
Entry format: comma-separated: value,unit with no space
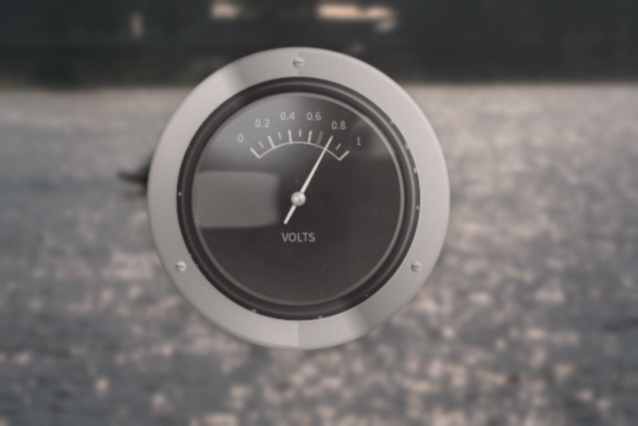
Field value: 0.8,V
